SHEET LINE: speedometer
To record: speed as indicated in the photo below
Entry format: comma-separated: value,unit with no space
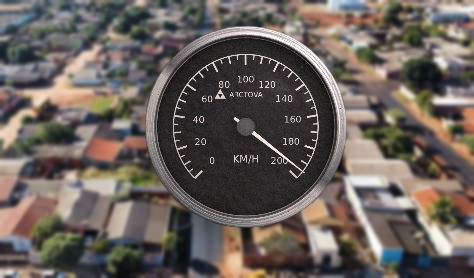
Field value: 195,km/h
